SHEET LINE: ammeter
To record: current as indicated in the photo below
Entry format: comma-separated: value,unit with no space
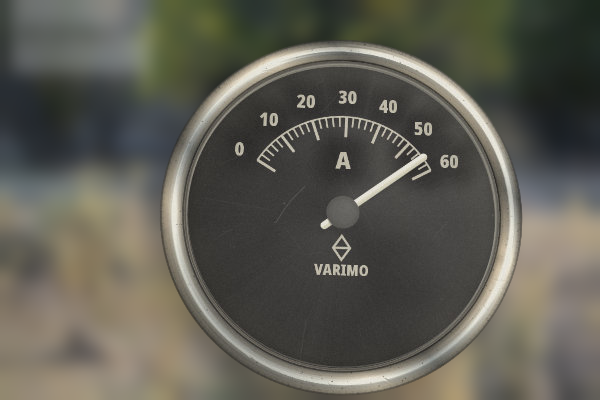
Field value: 56,A
